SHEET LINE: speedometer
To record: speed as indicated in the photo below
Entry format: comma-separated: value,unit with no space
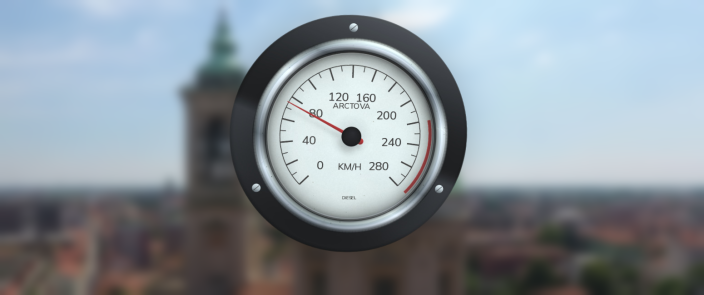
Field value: 75,km/h
